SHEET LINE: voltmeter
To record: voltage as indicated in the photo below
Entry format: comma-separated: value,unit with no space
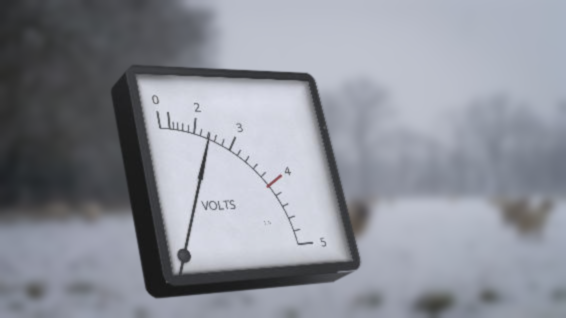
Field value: 2.4,V
